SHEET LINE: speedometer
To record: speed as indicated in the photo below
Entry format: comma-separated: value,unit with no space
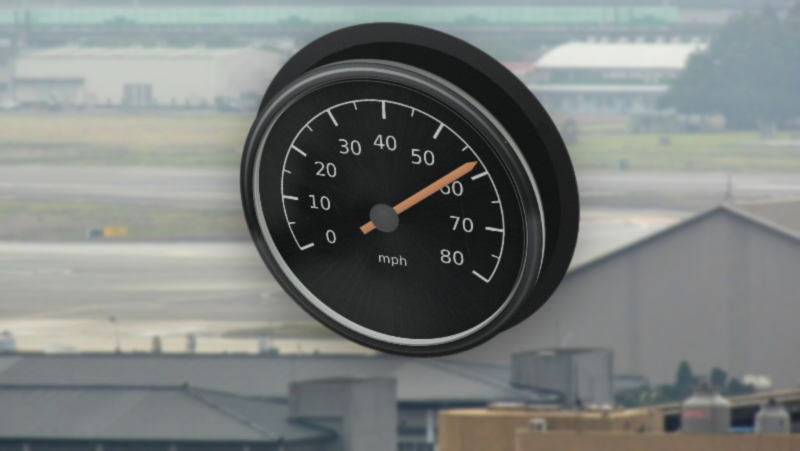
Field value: 57.5,mph
